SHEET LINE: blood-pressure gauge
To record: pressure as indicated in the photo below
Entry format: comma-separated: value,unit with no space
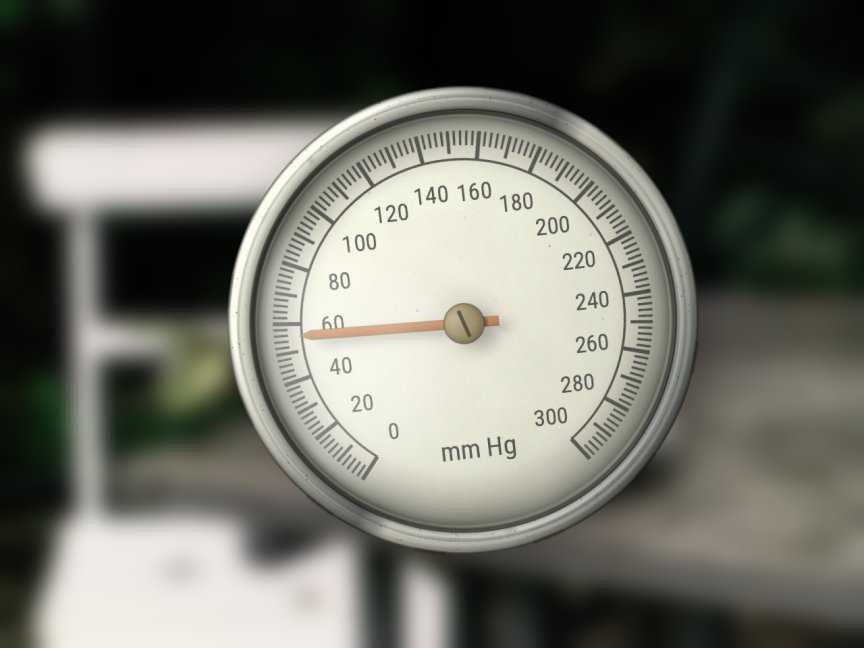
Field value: 56,mmHg
